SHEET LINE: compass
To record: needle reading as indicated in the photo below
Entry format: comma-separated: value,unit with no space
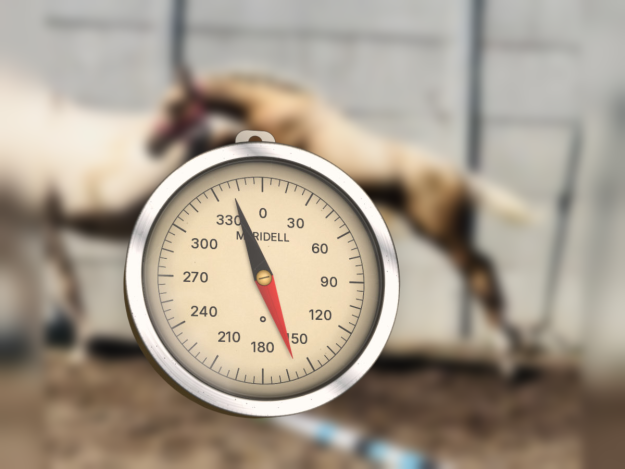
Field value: 160,°
